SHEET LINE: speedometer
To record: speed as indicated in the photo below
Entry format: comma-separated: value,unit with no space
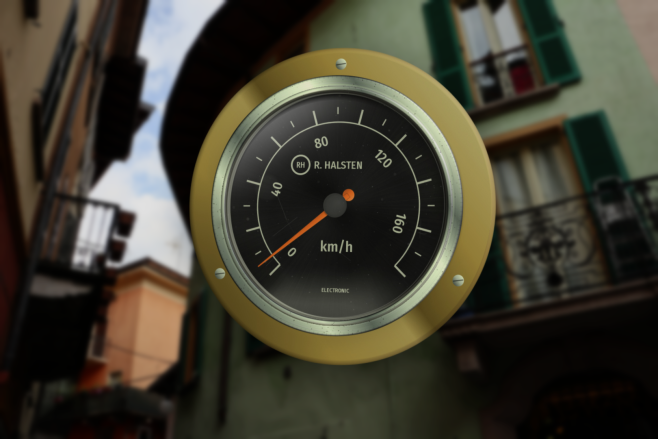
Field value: 5,km/h
